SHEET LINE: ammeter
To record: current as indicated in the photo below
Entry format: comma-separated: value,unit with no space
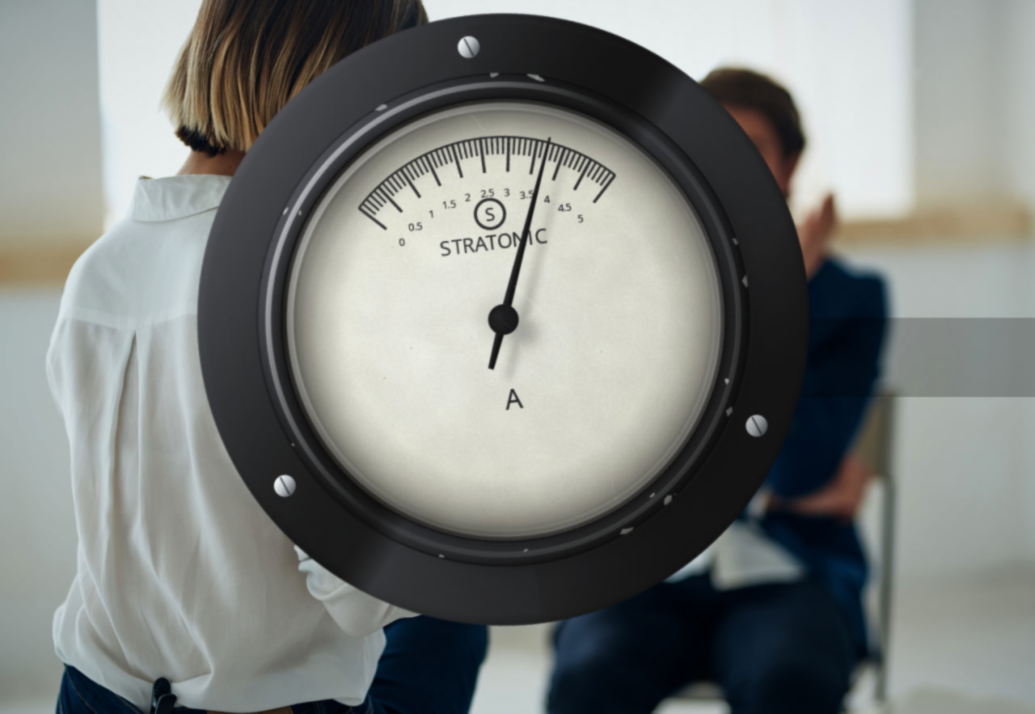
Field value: 3.7,A
